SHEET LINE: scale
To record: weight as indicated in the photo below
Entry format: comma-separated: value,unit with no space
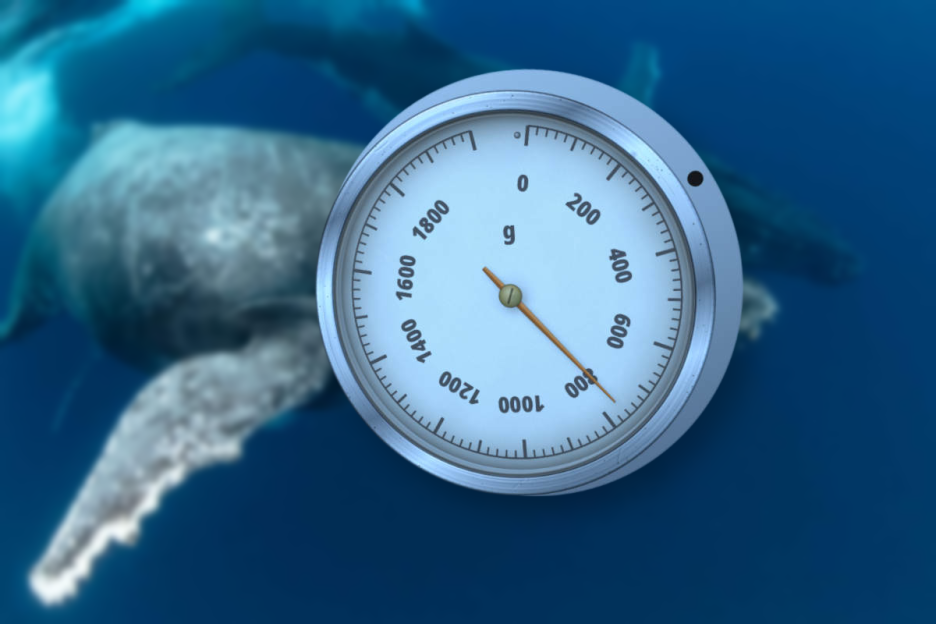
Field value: 760,g
